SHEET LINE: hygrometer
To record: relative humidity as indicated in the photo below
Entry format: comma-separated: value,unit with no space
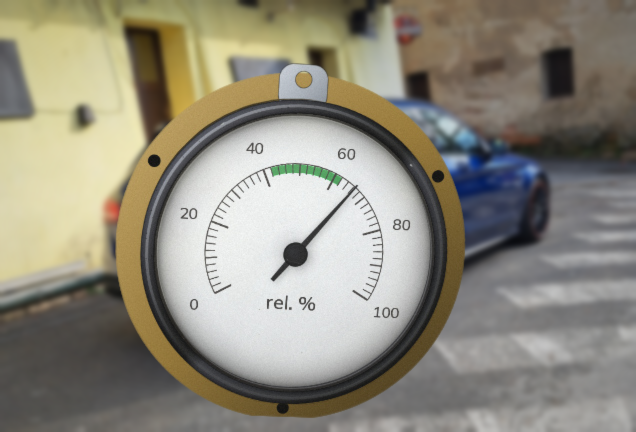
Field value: 66,%
